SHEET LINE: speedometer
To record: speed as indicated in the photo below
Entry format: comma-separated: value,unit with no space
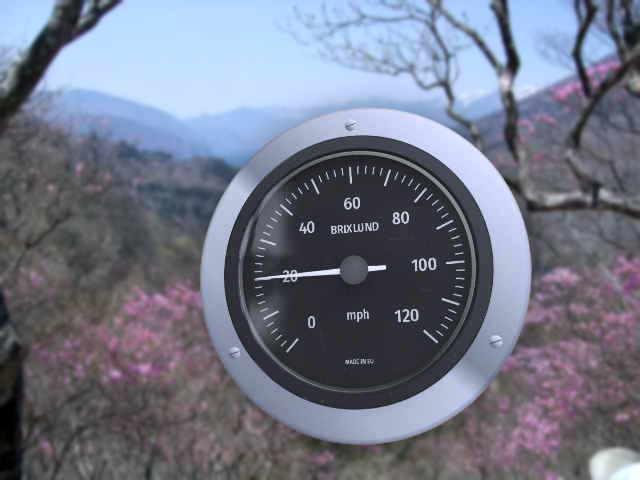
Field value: 20,mph
